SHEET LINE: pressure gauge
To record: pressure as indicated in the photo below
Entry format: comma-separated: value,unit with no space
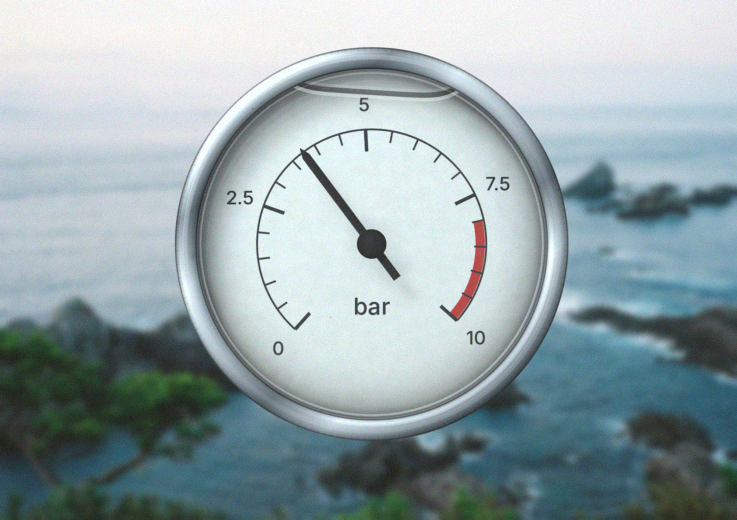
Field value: 3.75,bar
